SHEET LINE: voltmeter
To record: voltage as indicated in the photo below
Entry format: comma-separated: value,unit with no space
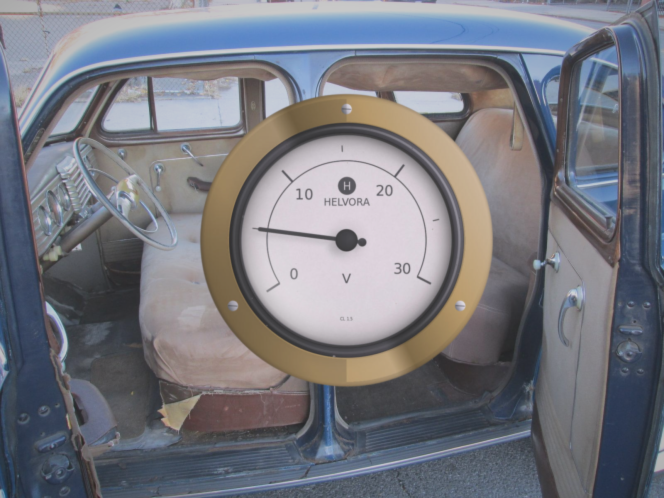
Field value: 5,V
